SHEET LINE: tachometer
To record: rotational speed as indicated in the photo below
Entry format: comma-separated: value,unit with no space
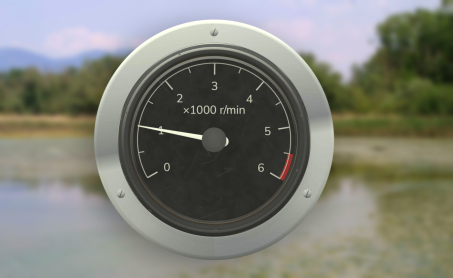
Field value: 1000,rpm
